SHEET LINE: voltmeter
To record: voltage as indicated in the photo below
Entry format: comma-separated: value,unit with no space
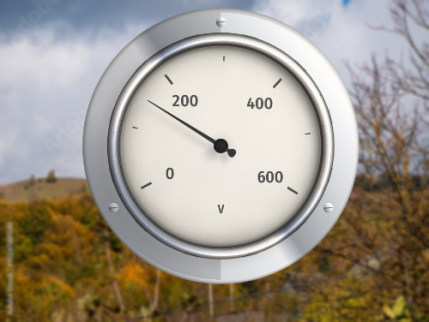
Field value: 150,V
